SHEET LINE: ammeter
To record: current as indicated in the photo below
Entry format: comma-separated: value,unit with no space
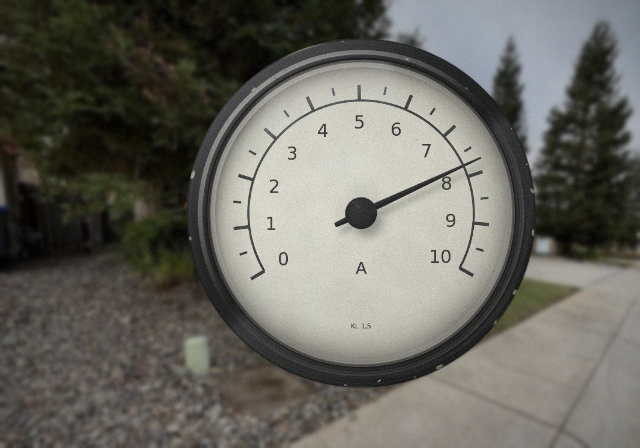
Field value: 7.75,A
